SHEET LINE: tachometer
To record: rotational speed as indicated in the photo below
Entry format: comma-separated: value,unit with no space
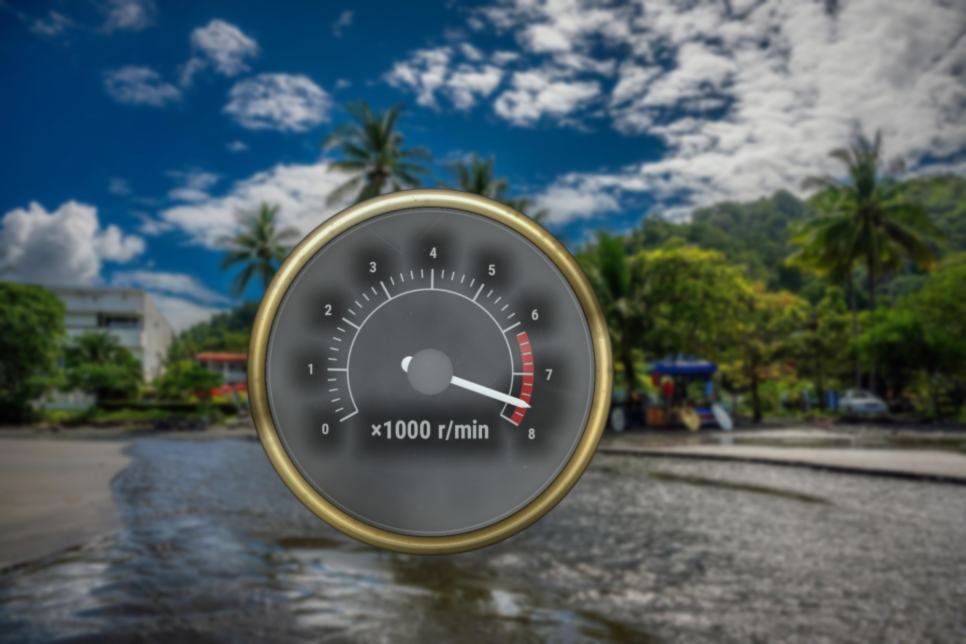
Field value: 7600,rpm
